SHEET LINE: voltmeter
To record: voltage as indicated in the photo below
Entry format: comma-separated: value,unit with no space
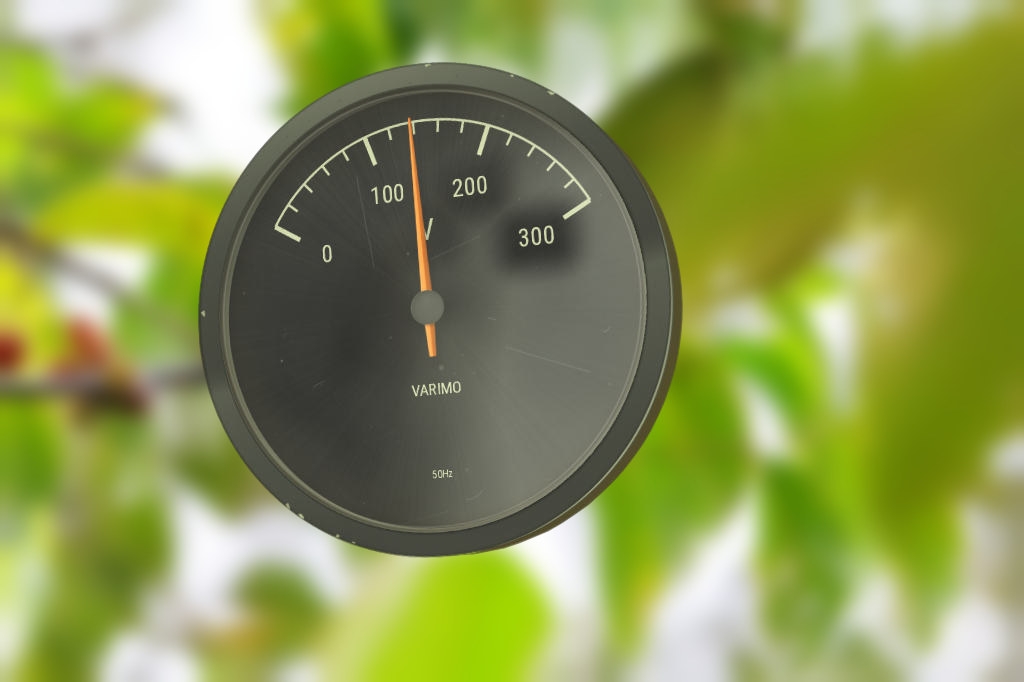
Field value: 140,V
